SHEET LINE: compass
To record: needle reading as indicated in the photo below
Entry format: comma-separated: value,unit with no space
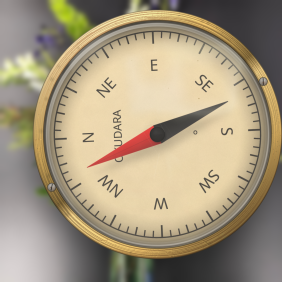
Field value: 337.5,°
